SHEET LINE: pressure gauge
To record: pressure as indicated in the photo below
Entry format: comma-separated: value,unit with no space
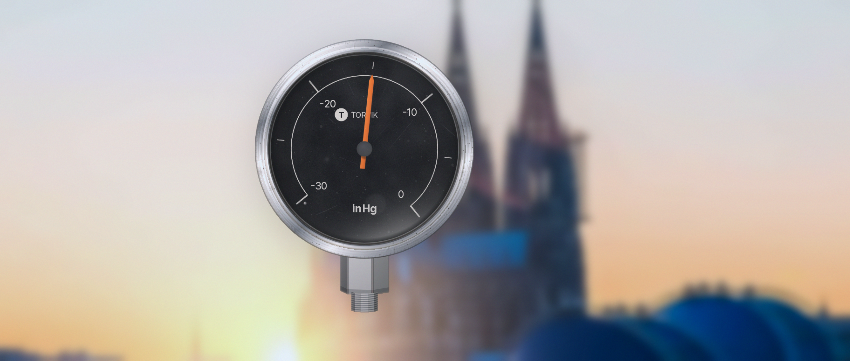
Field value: -15,inHg
